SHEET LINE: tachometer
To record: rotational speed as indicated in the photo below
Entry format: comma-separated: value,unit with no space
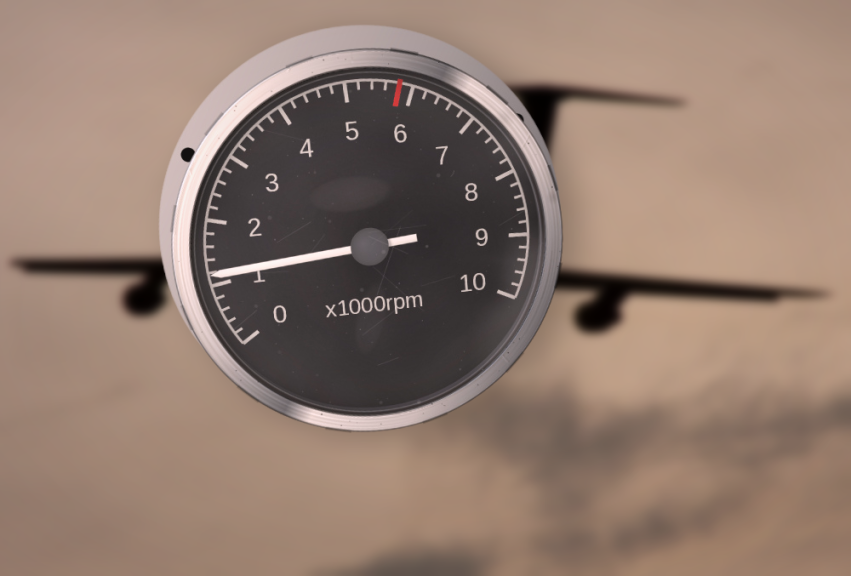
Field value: 1200,rpm
